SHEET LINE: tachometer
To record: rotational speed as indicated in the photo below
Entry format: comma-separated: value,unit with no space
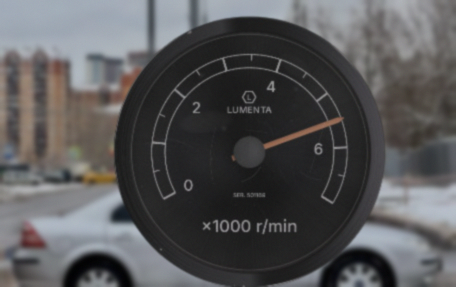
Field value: 5500,rpm
